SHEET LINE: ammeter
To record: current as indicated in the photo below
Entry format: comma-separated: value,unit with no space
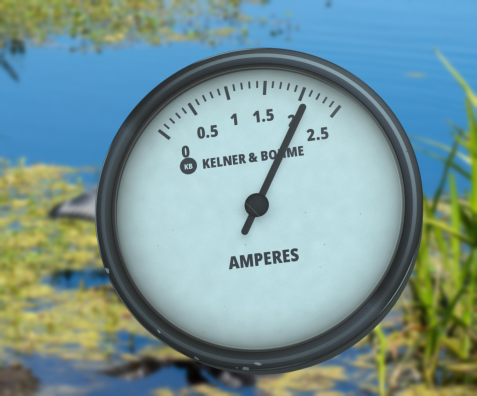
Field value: 2.1,A
